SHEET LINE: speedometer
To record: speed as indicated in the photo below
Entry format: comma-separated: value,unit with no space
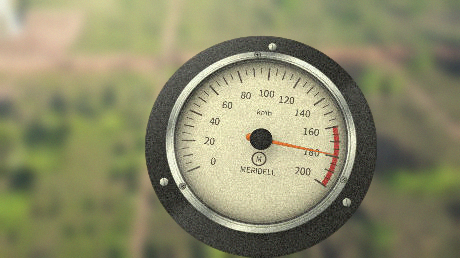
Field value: 180,km/h
